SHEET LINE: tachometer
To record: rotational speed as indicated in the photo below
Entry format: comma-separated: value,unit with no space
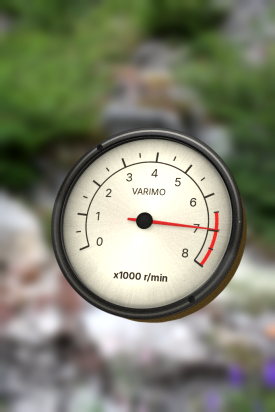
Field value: 7000,rpm
